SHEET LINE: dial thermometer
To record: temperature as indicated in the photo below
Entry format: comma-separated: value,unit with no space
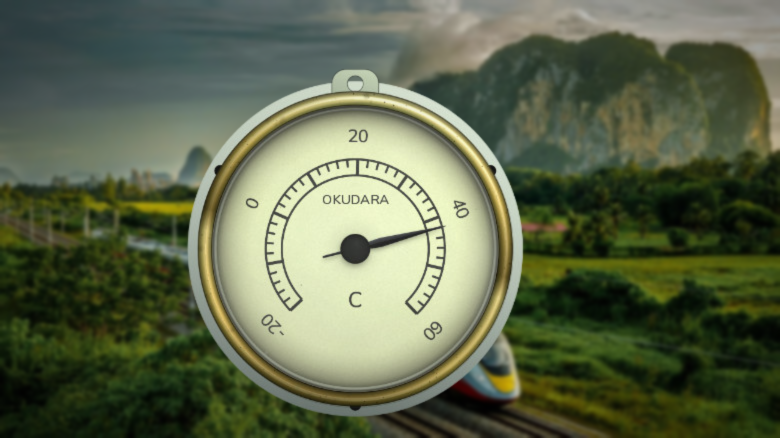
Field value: 42,°C
